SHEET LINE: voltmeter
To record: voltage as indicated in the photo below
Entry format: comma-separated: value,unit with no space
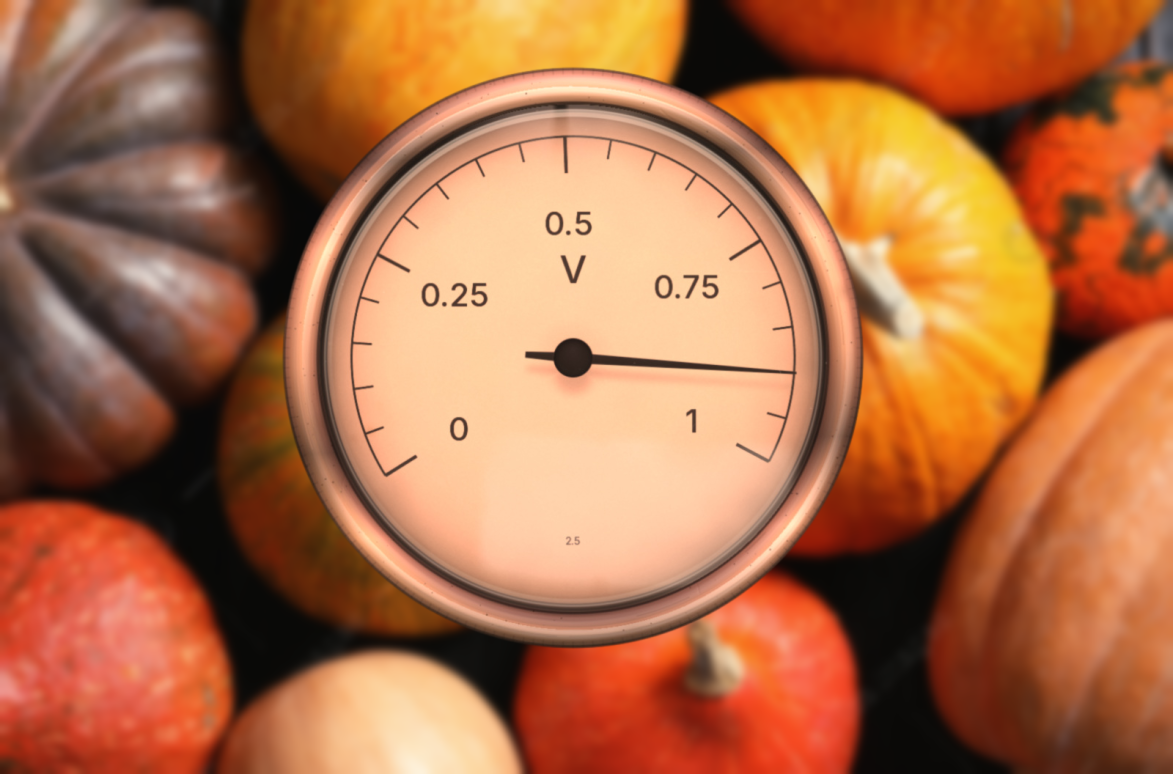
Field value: 0.9,V
